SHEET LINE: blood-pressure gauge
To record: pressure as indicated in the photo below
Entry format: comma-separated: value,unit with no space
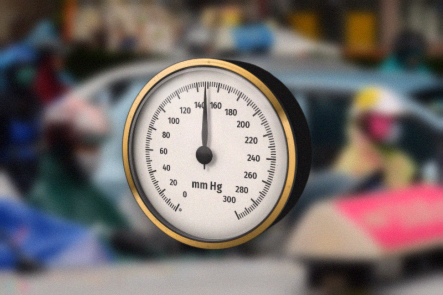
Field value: 150,mmHg
